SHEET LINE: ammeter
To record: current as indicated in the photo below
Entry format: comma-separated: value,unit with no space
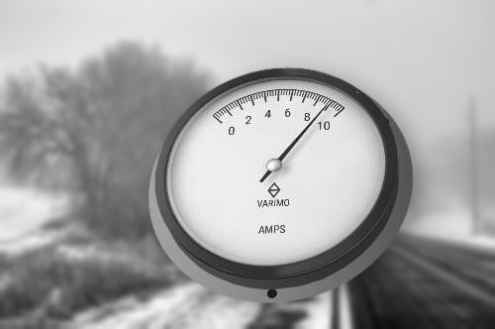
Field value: 9,A
